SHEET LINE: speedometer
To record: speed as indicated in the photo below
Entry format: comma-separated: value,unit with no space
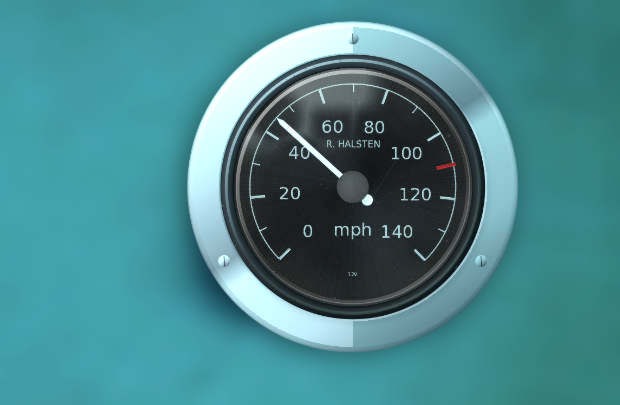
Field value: 45,mph
